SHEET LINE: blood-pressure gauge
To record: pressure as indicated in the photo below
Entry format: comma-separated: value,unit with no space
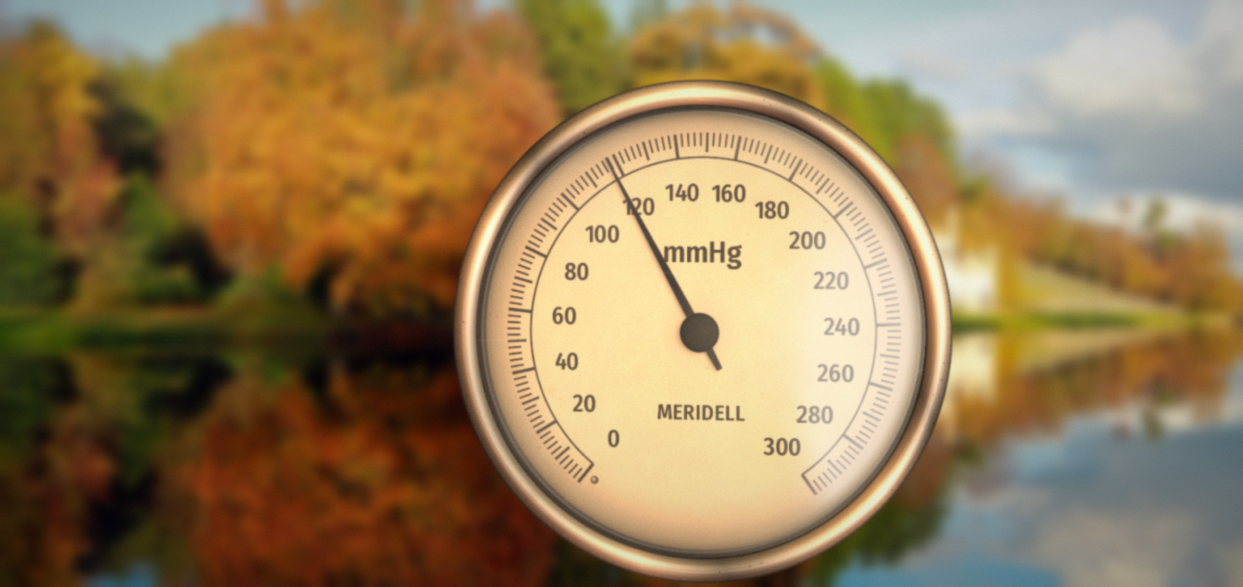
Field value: 118,mmHg
